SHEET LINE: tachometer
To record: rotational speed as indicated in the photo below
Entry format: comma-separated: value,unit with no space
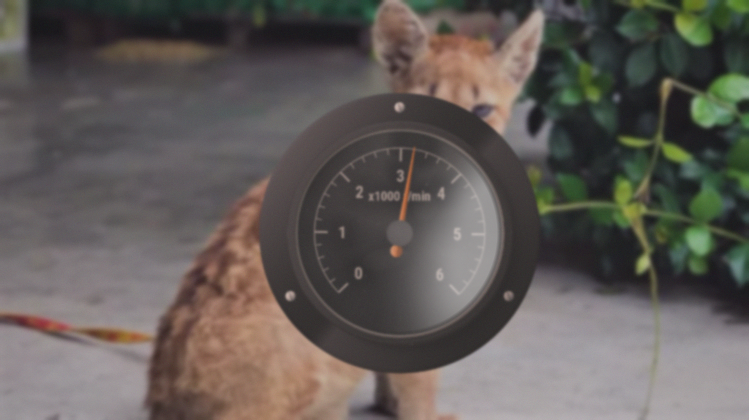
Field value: 3200,rpm
